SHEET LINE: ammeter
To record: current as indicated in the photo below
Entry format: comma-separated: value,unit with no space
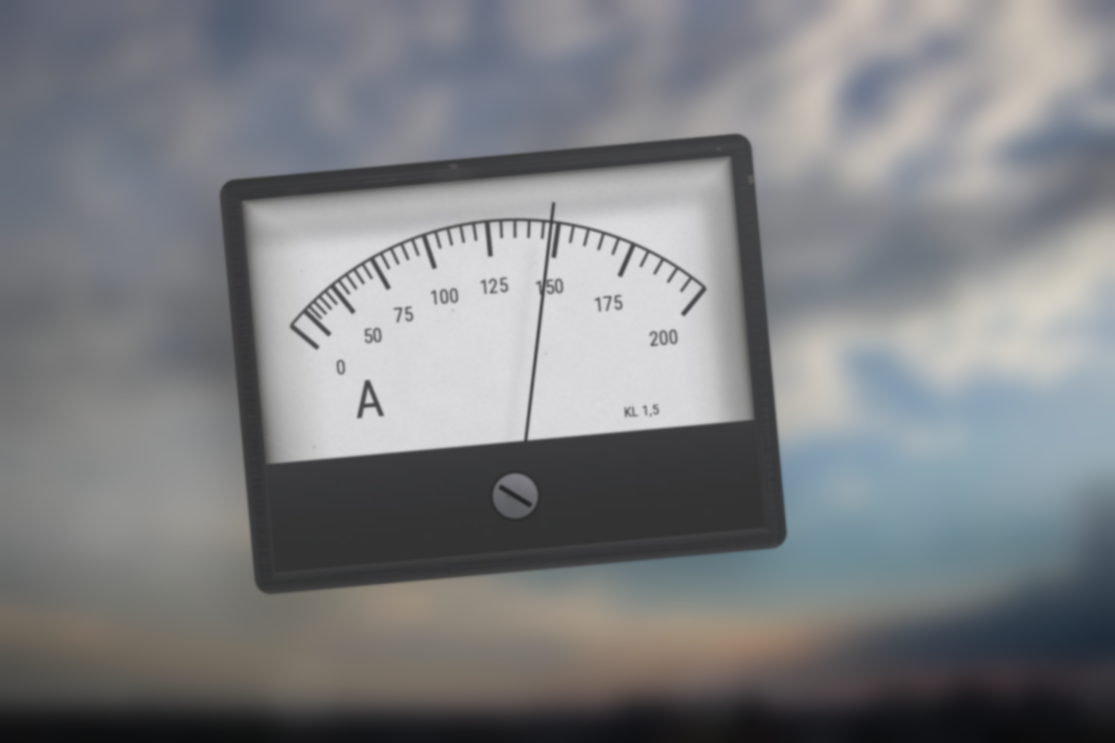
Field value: 147.5,A
